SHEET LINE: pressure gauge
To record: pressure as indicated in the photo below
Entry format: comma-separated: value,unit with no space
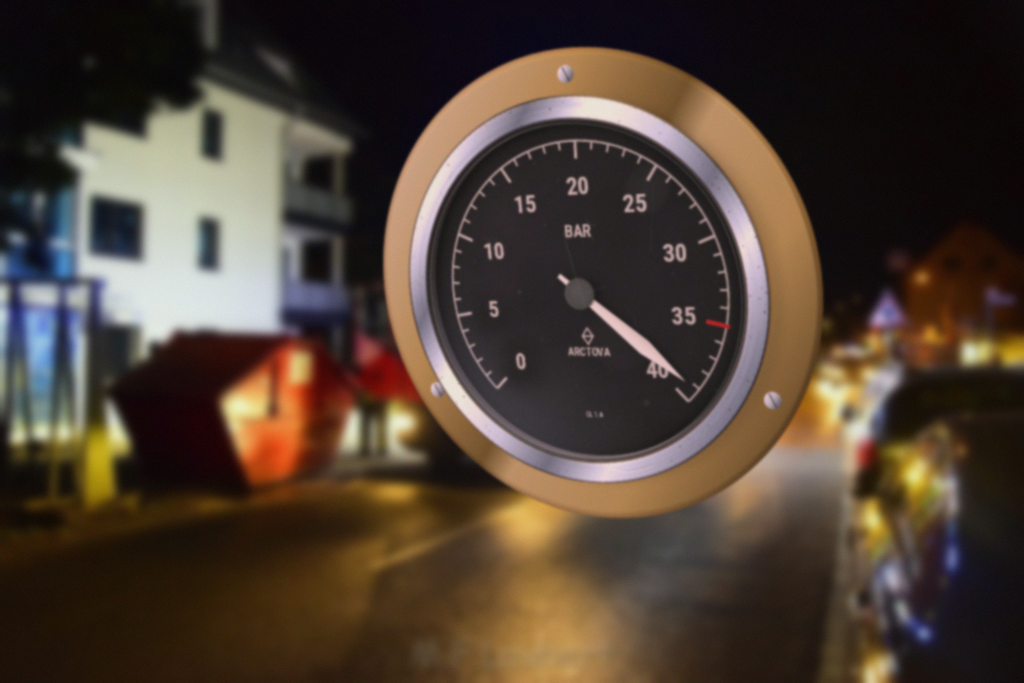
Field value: 39,bar
